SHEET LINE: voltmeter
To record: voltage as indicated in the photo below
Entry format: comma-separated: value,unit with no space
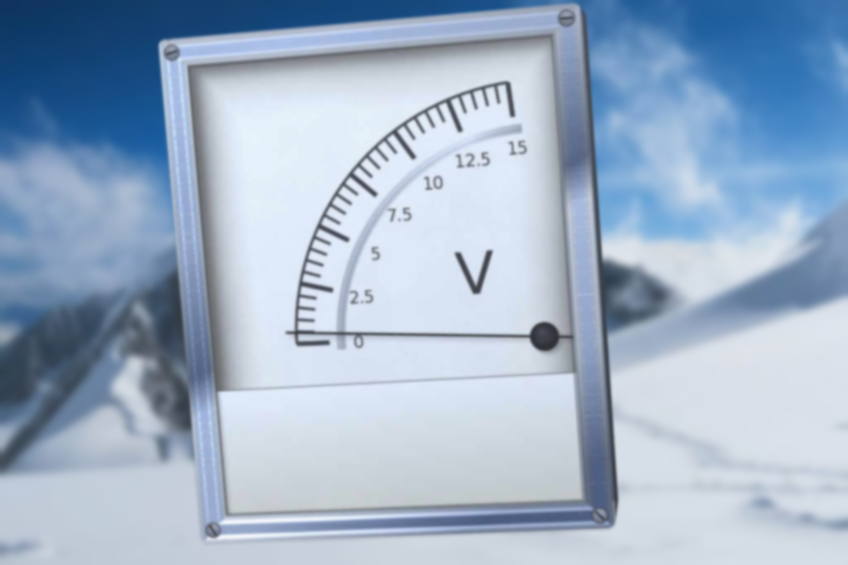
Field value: 0.5,V
